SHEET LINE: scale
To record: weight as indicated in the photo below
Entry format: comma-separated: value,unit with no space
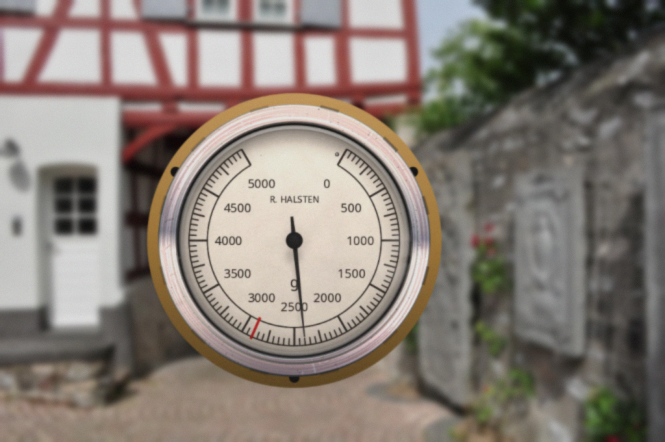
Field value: 2400,g
